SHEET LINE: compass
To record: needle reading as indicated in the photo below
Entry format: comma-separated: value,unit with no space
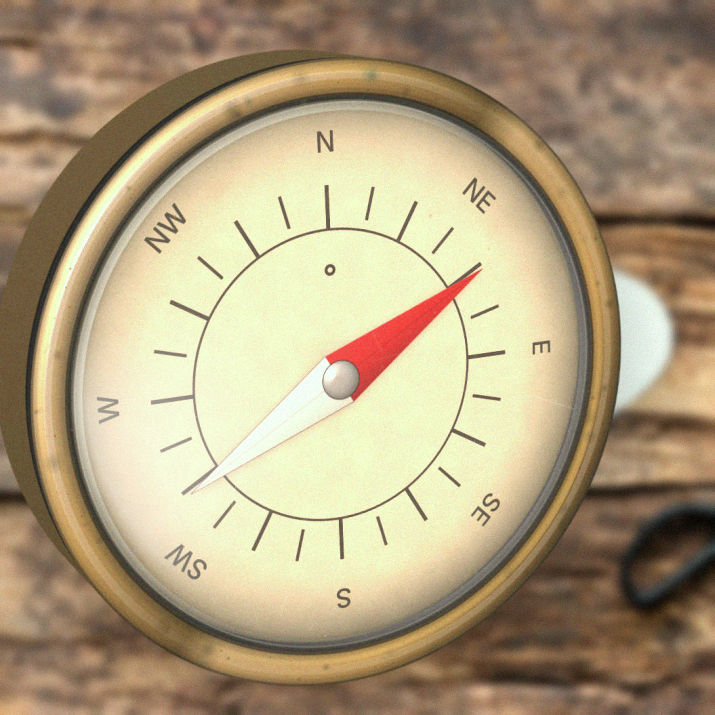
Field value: 60,°
